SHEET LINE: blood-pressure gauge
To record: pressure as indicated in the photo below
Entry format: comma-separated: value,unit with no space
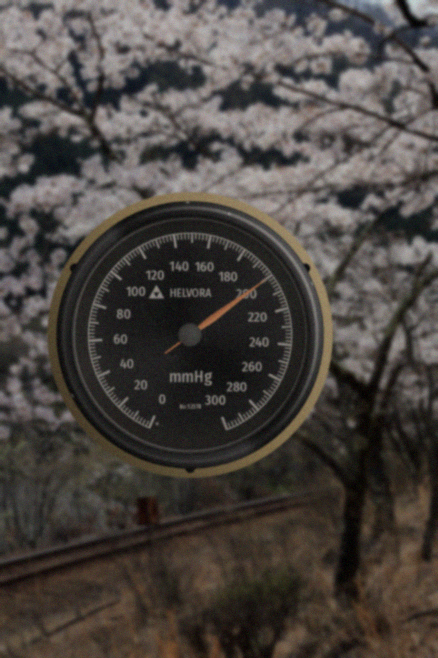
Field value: 200,mmHg
